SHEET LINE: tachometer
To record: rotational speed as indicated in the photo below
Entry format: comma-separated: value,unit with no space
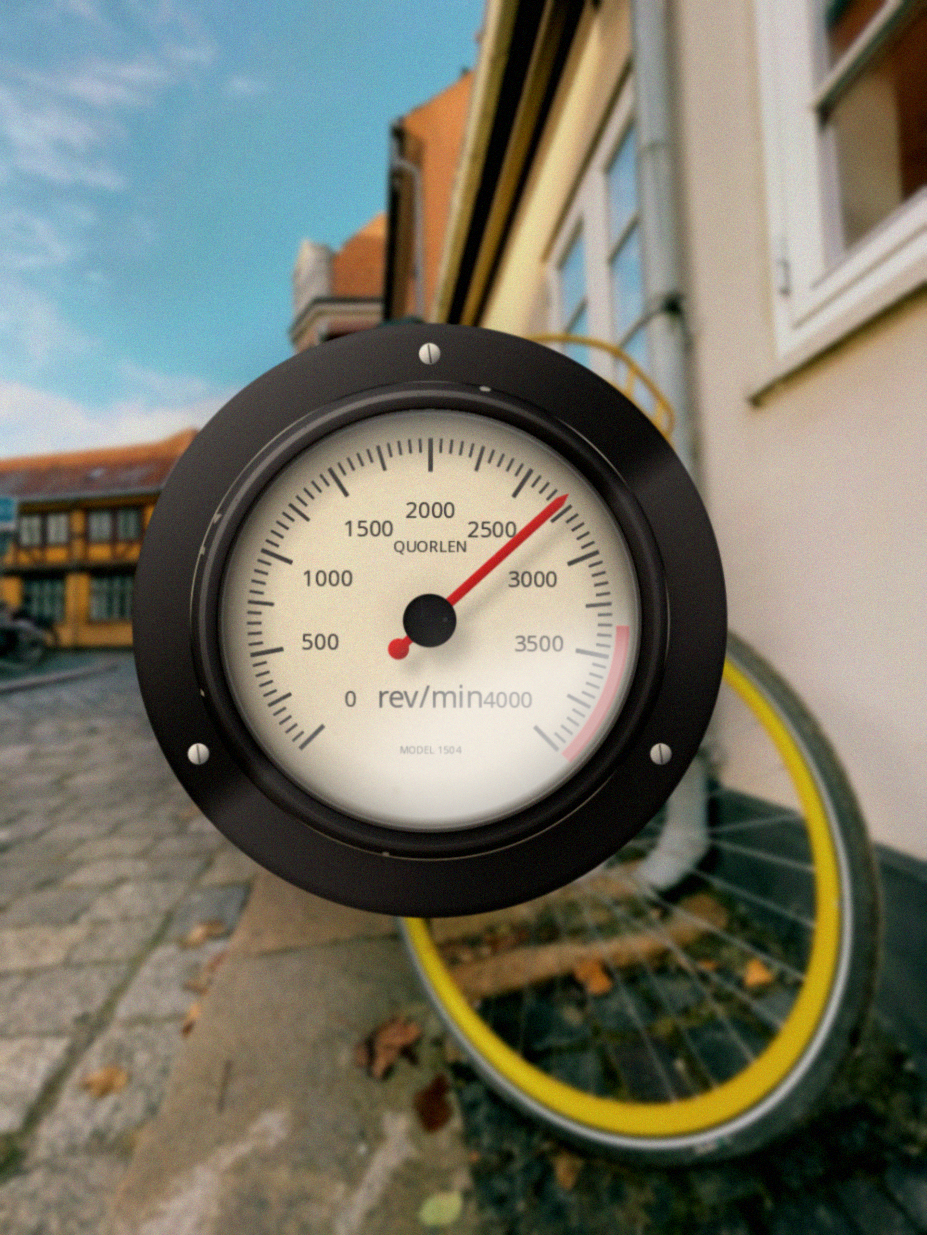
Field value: 2700,rpm
